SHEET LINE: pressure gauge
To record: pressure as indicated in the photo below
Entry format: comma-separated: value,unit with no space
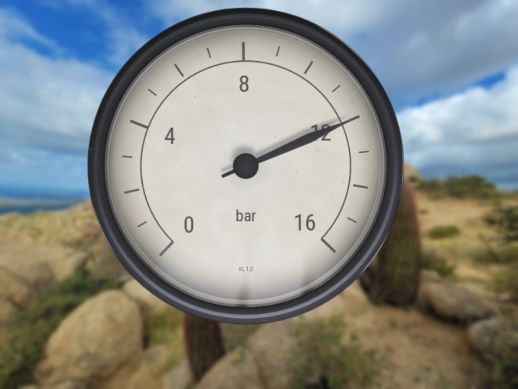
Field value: 12,bar
